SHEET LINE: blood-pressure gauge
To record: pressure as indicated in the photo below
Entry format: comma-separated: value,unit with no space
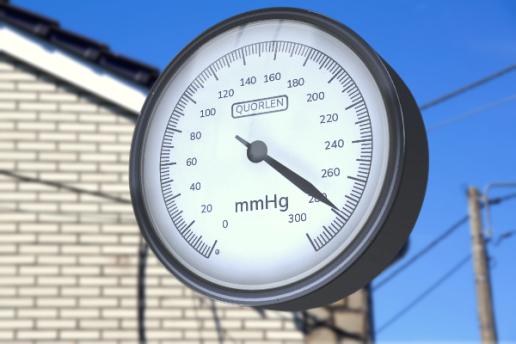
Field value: 278,mmHg
